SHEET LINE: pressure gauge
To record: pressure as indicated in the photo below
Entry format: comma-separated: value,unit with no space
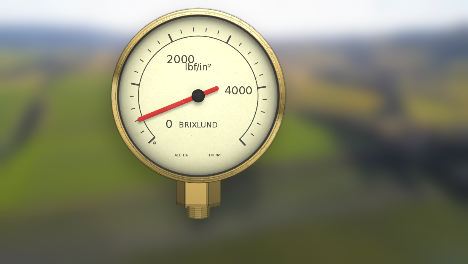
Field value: 400,psi
